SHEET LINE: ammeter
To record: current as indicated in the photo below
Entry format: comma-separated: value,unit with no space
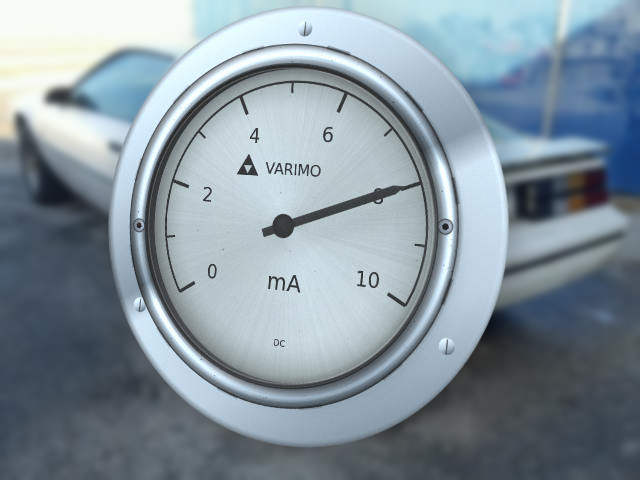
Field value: 8,mA
